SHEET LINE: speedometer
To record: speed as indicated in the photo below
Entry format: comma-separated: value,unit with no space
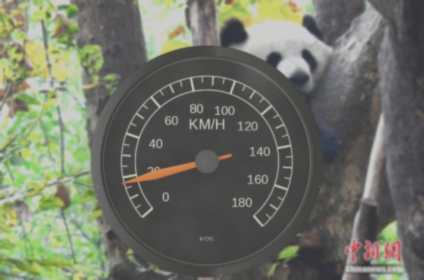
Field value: 17.5,km/h
